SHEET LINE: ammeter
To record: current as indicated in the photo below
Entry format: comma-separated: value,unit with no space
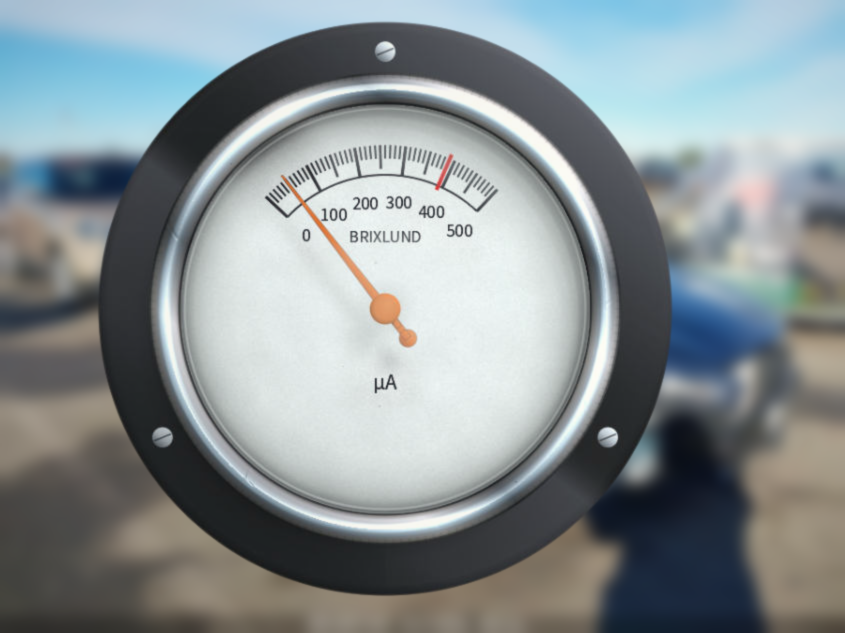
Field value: 50,µA
